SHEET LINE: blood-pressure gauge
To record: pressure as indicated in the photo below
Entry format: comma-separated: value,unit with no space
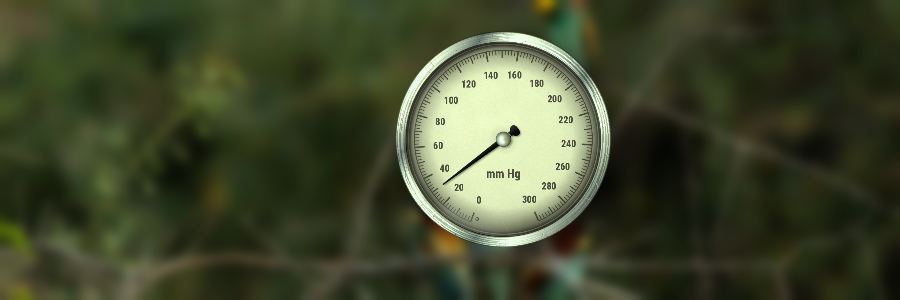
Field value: 30,mmHg
